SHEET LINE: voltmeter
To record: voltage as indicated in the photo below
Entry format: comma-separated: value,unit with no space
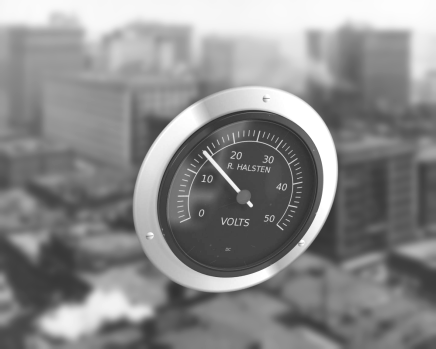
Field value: 14,V
